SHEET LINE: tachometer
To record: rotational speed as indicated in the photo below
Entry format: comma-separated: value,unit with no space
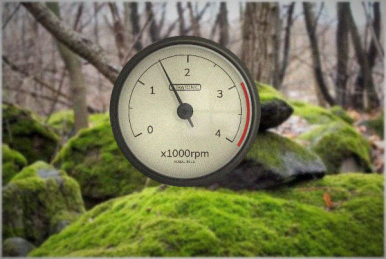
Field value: 1500,rpm
